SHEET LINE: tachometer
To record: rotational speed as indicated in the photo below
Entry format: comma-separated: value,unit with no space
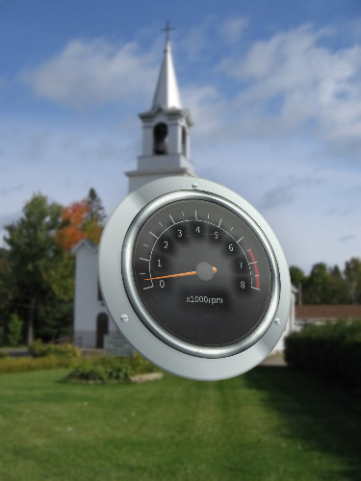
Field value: 250,rpm
